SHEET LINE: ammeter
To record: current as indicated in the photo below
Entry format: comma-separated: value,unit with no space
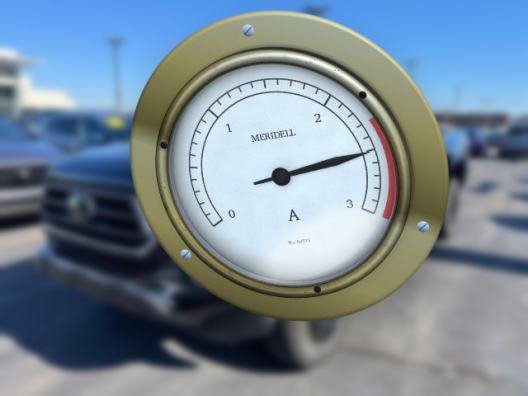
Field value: 2.5,A
